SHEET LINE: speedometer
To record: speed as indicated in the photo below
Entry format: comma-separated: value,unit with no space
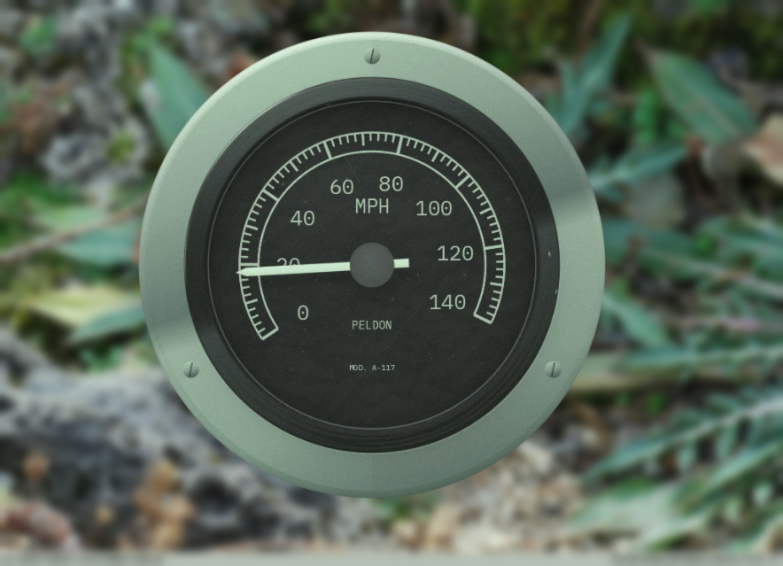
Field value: 18,mph
